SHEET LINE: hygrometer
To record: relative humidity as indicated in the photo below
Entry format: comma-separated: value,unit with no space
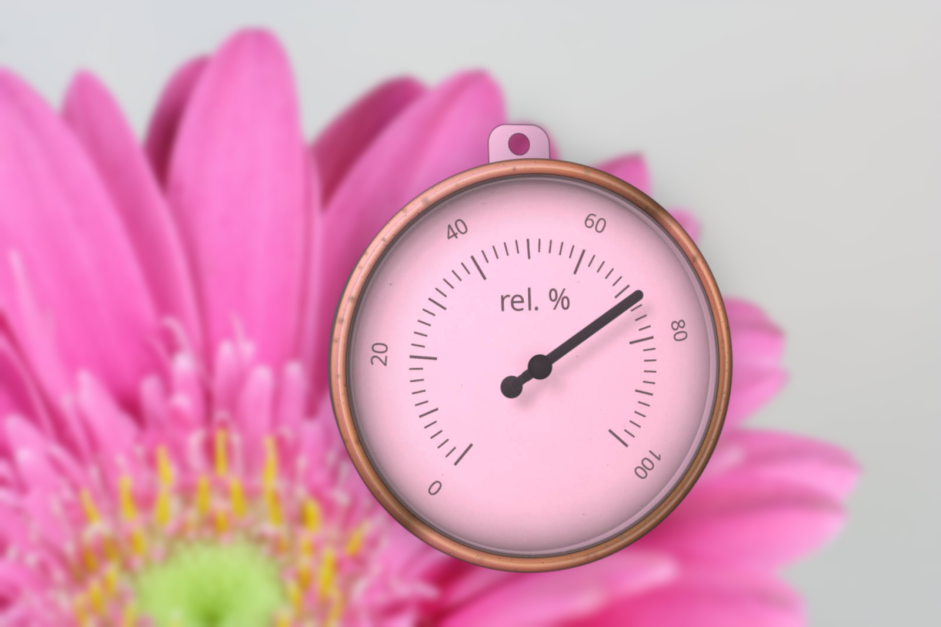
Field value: 72,%
